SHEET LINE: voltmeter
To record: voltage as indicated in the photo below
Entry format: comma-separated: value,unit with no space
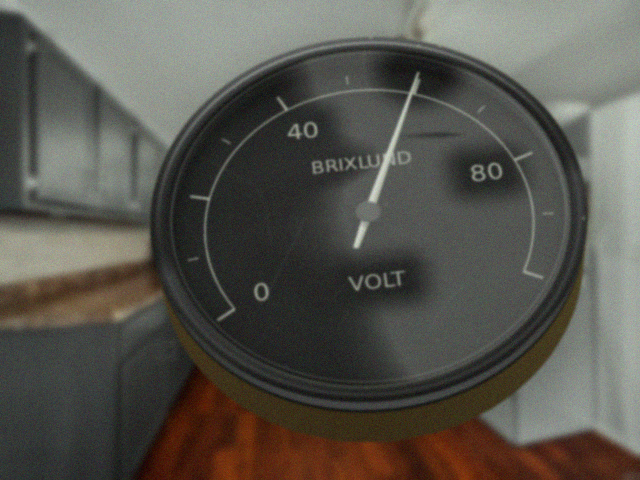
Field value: 60,V
